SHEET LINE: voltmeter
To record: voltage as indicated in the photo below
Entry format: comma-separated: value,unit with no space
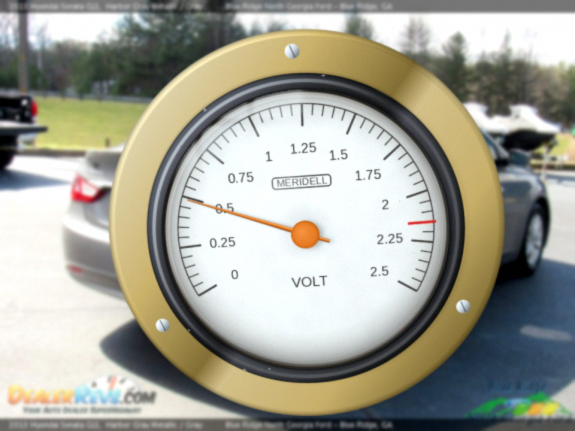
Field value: 0.5,V
